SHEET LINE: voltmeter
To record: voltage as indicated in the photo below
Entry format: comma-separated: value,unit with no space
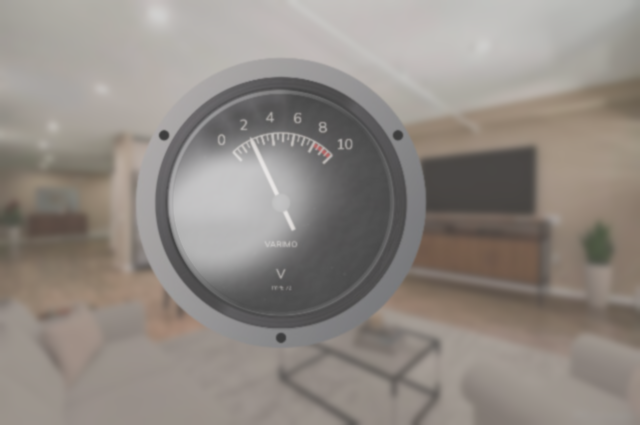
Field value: 2,V
